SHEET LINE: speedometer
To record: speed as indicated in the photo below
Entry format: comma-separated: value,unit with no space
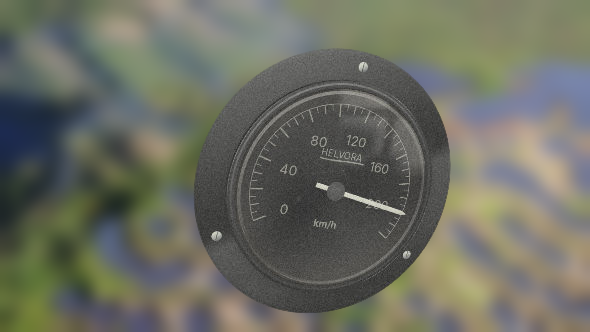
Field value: 200,km/h
